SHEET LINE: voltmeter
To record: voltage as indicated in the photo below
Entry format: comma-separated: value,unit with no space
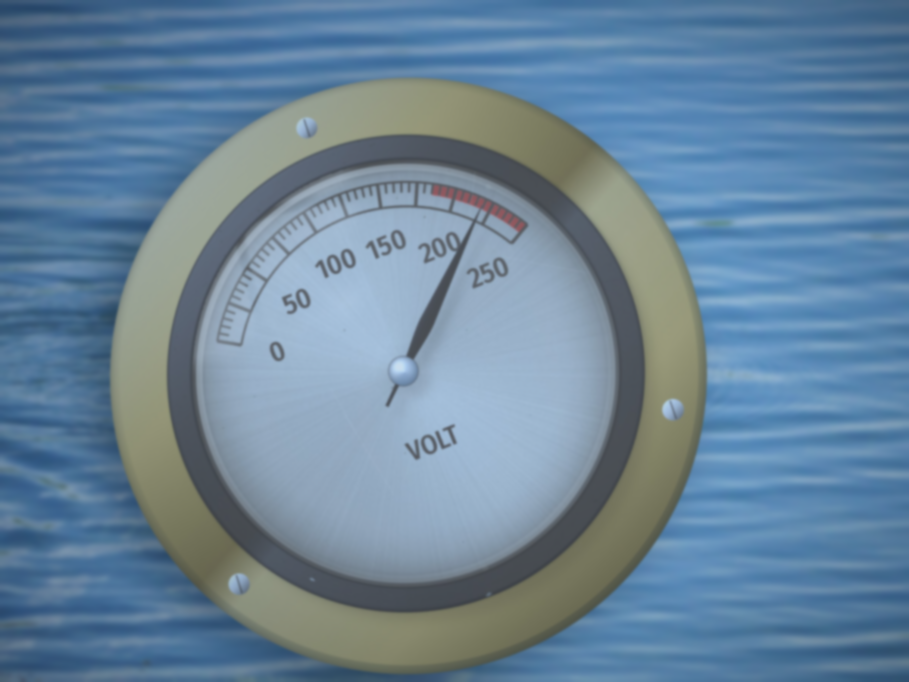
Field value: 220,V
